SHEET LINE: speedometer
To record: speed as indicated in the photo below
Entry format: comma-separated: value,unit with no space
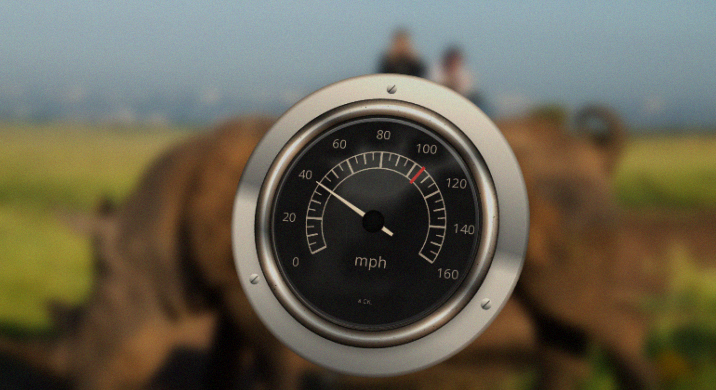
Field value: 40,mph
